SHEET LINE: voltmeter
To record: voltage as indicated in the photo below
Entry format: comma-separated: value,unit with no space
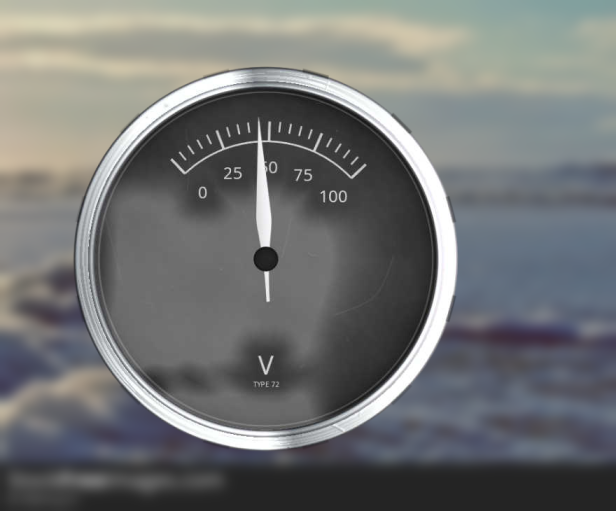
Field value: 45,V
